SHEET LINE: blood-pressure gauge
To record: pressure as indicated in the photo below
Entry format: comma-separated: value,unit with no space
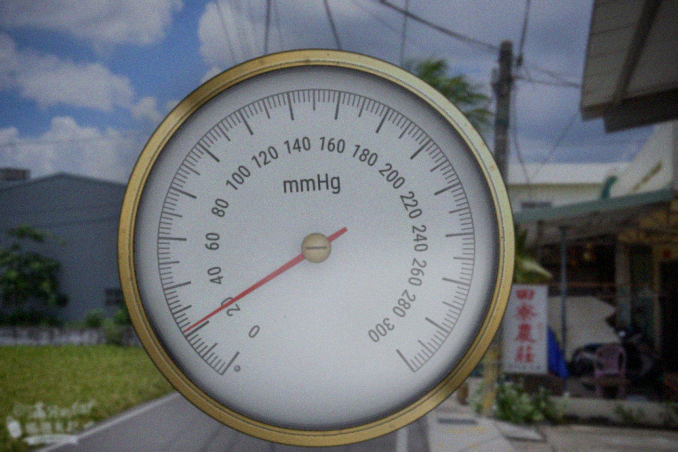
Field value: 22,mmHg
